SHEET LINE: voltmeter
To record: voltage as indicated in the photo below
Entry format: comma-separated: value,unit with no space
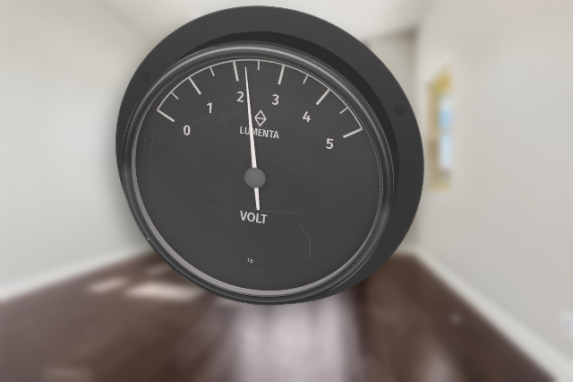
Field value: 2.25,V
